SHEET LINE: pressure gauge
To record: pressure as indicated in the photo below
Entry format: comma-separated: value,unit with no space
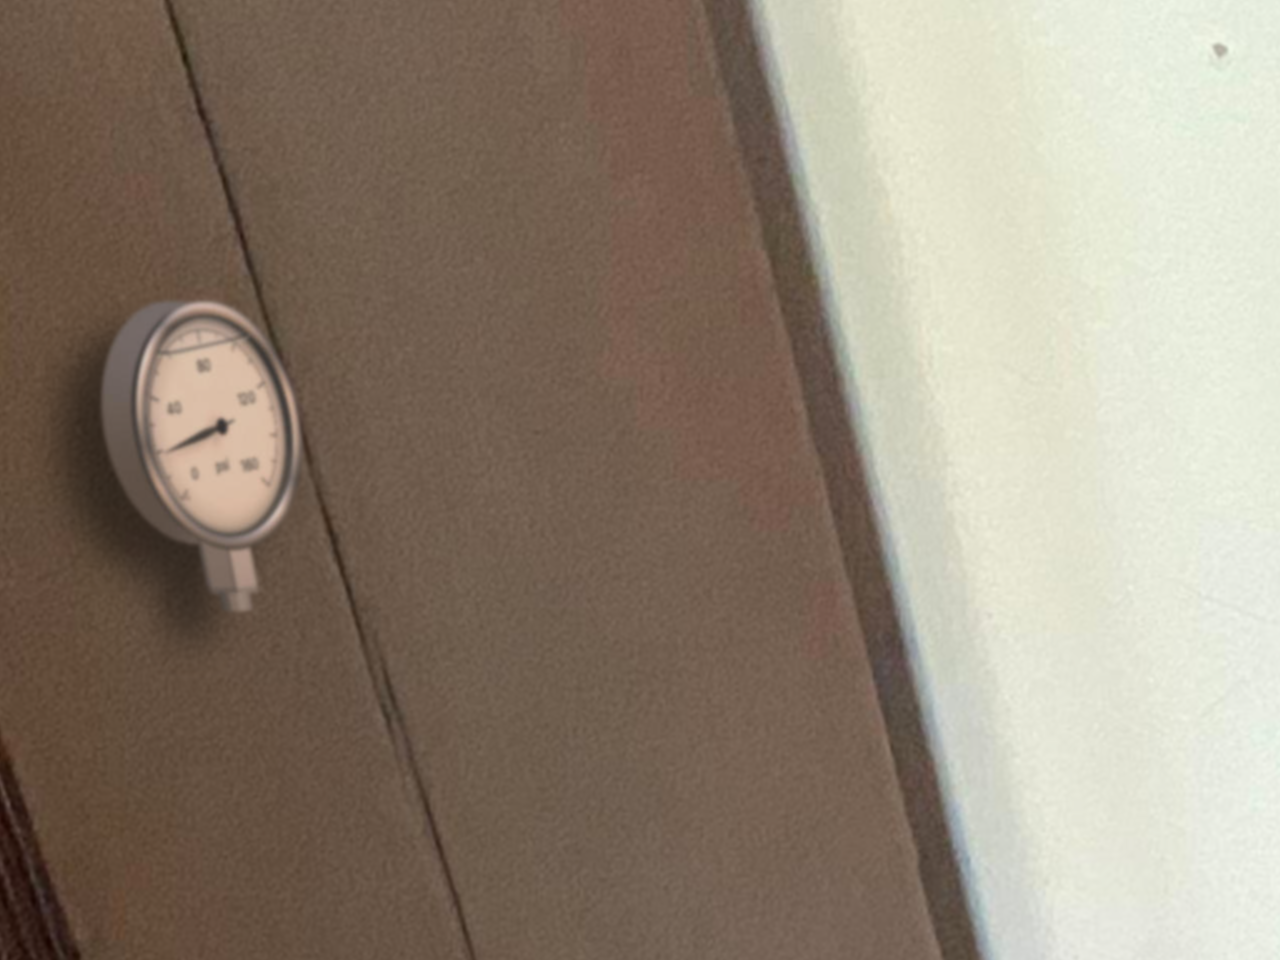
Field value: 20,psi
